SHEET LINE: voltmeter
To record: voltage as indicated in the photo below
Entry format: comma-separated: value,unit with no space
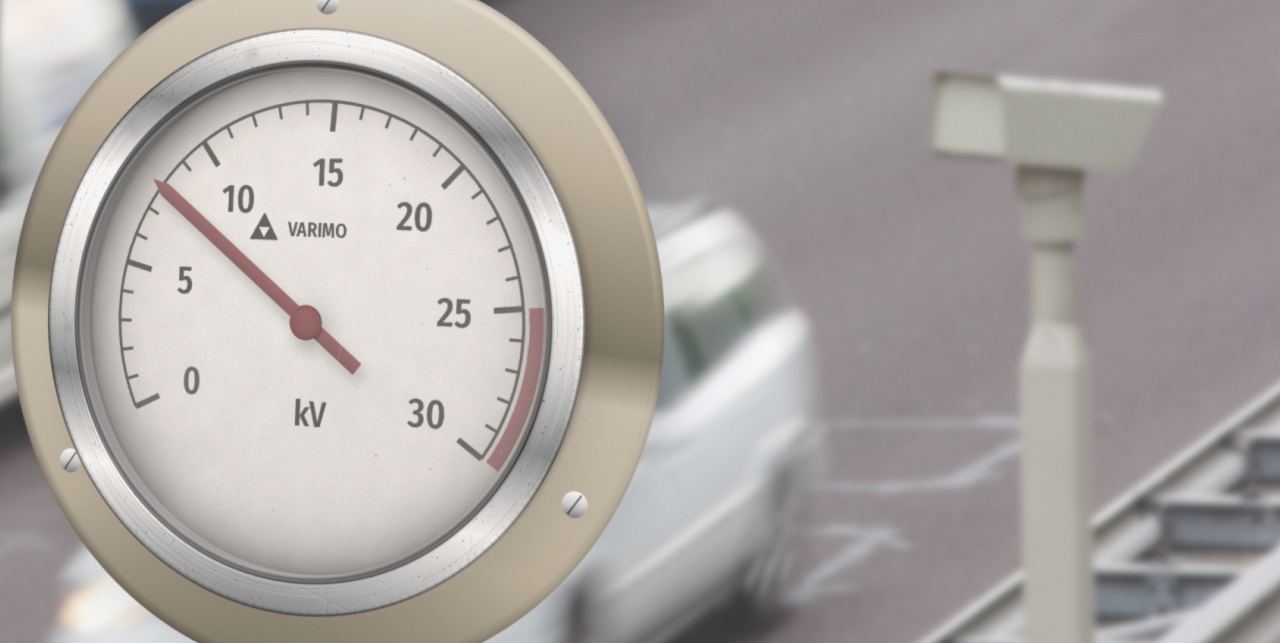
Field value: 8,kV
